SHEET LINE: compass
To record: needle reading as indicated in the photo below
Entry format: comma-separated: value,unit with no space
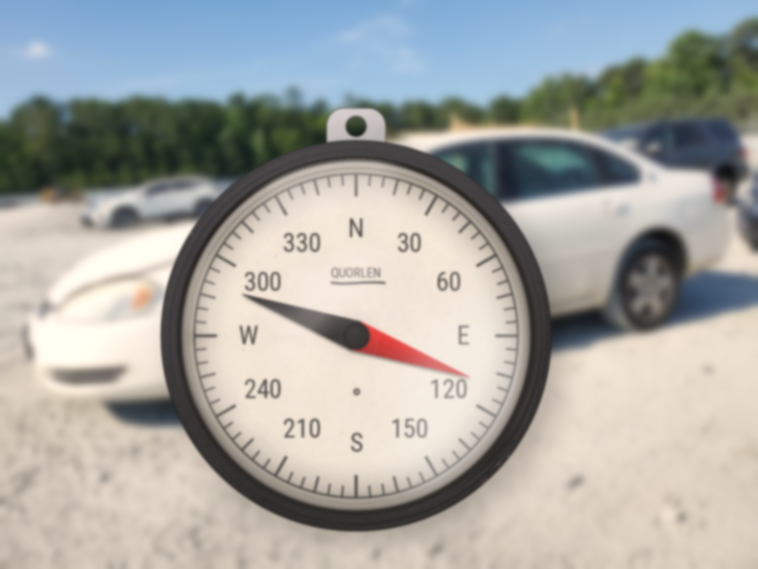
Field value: 110,°
